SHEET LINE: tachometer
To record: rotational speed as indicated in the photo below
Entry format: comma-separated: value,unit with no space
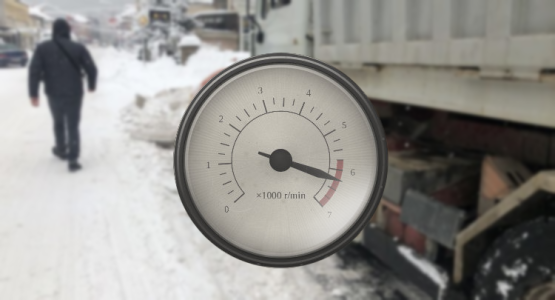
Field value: 6250,rpm
